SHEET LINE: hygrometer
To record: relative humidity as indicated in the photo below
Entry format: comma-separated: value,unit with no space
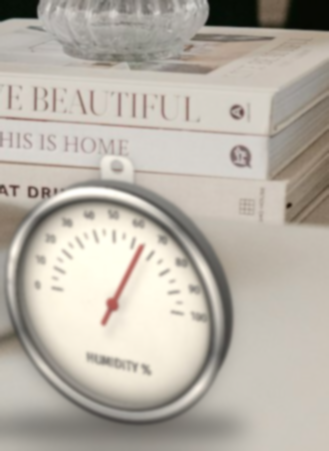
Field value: 65,%
